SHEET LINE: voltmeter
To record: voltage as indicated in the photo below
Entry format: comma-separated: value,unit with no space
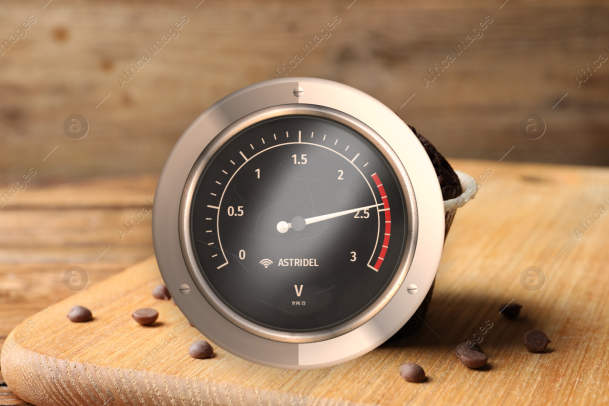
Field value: 2.45,V
